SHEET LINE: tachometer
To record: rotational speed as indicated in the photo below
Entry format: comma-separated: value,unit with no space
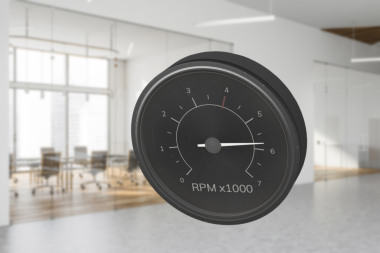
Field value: 5750,rpm
